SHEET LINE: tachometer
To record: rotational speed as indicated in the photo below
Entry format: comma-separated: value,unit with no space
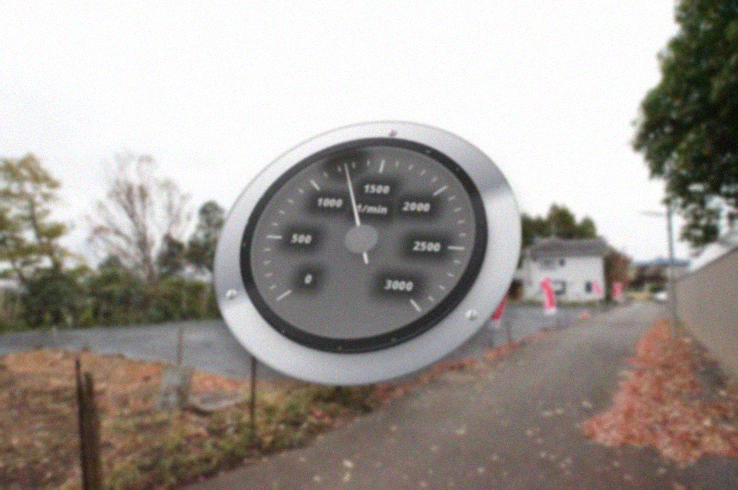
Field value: 1250,rpm
